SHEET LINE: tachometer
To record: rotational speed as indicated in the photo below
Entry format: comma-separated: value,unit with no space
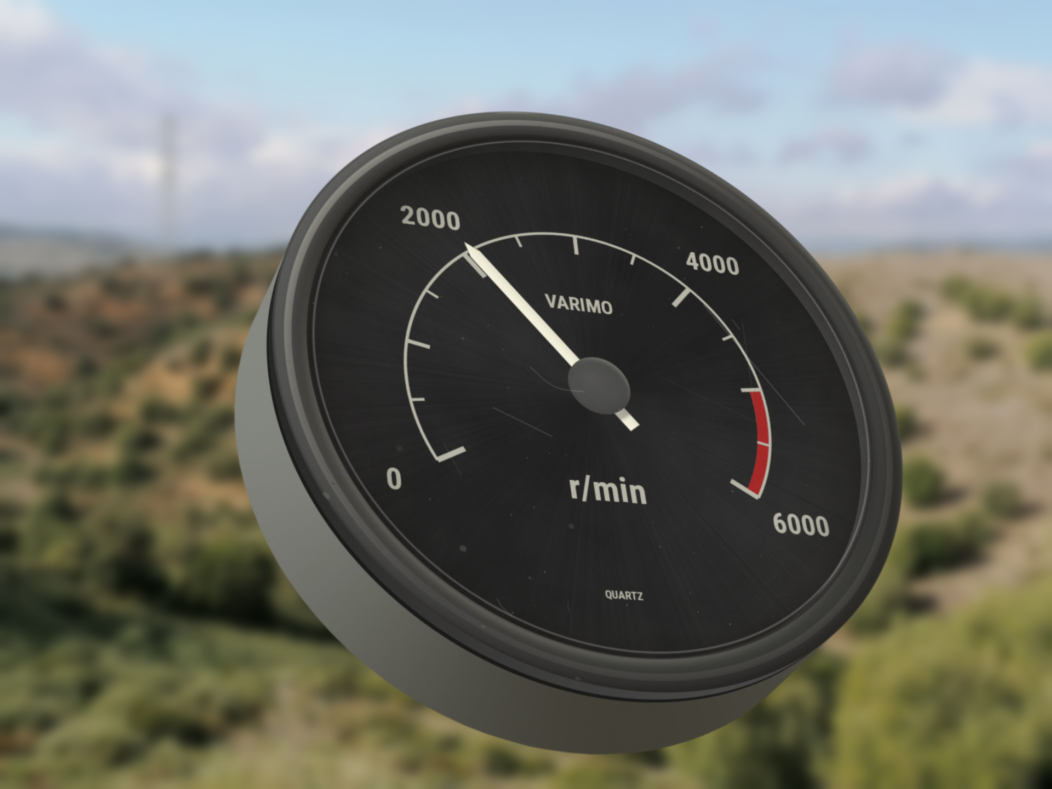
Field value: 2000,rpm
